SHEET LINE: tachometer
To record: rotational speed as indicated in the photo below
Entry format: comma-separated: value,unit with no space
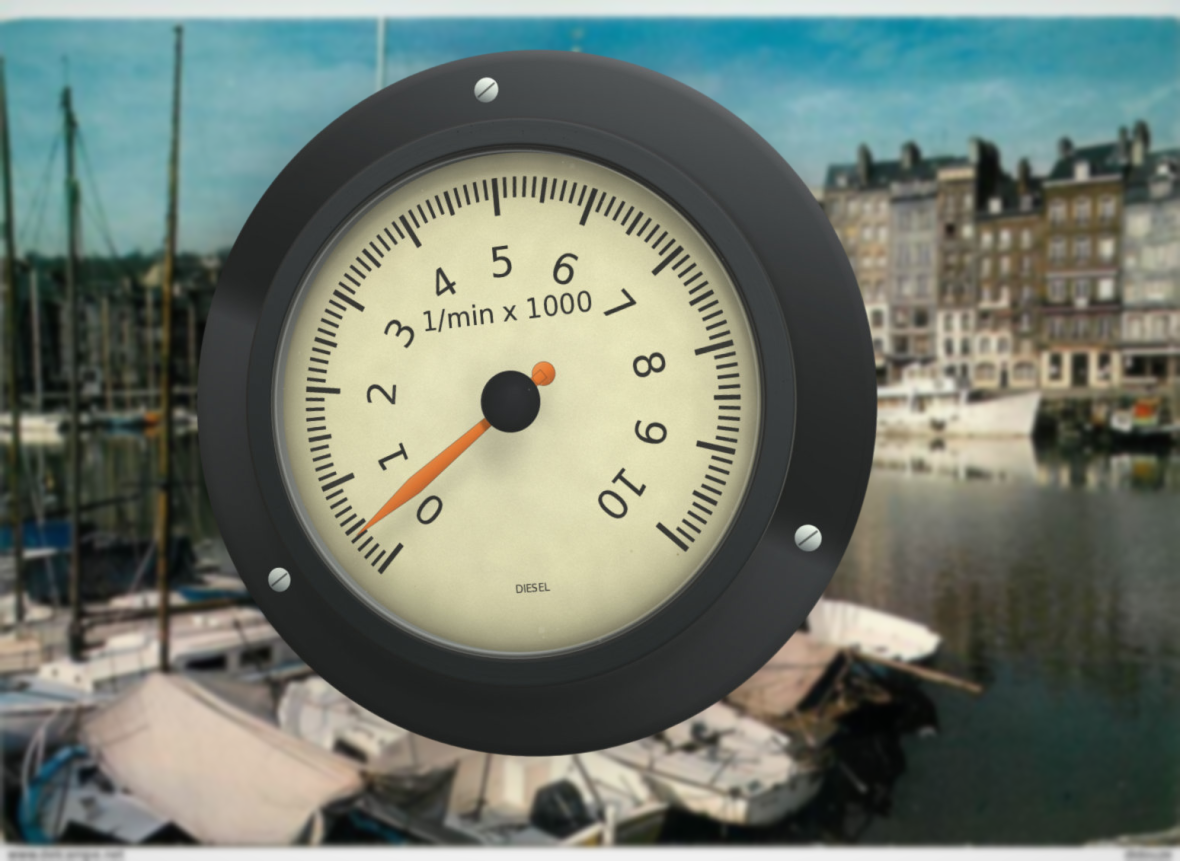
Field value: 400,rpm
